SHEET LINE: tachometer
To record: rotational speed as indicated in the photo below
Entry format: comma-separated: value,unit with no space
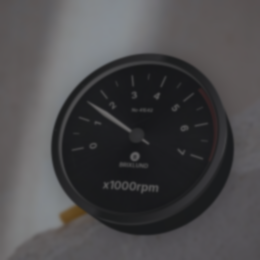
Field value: 1500,rpm
